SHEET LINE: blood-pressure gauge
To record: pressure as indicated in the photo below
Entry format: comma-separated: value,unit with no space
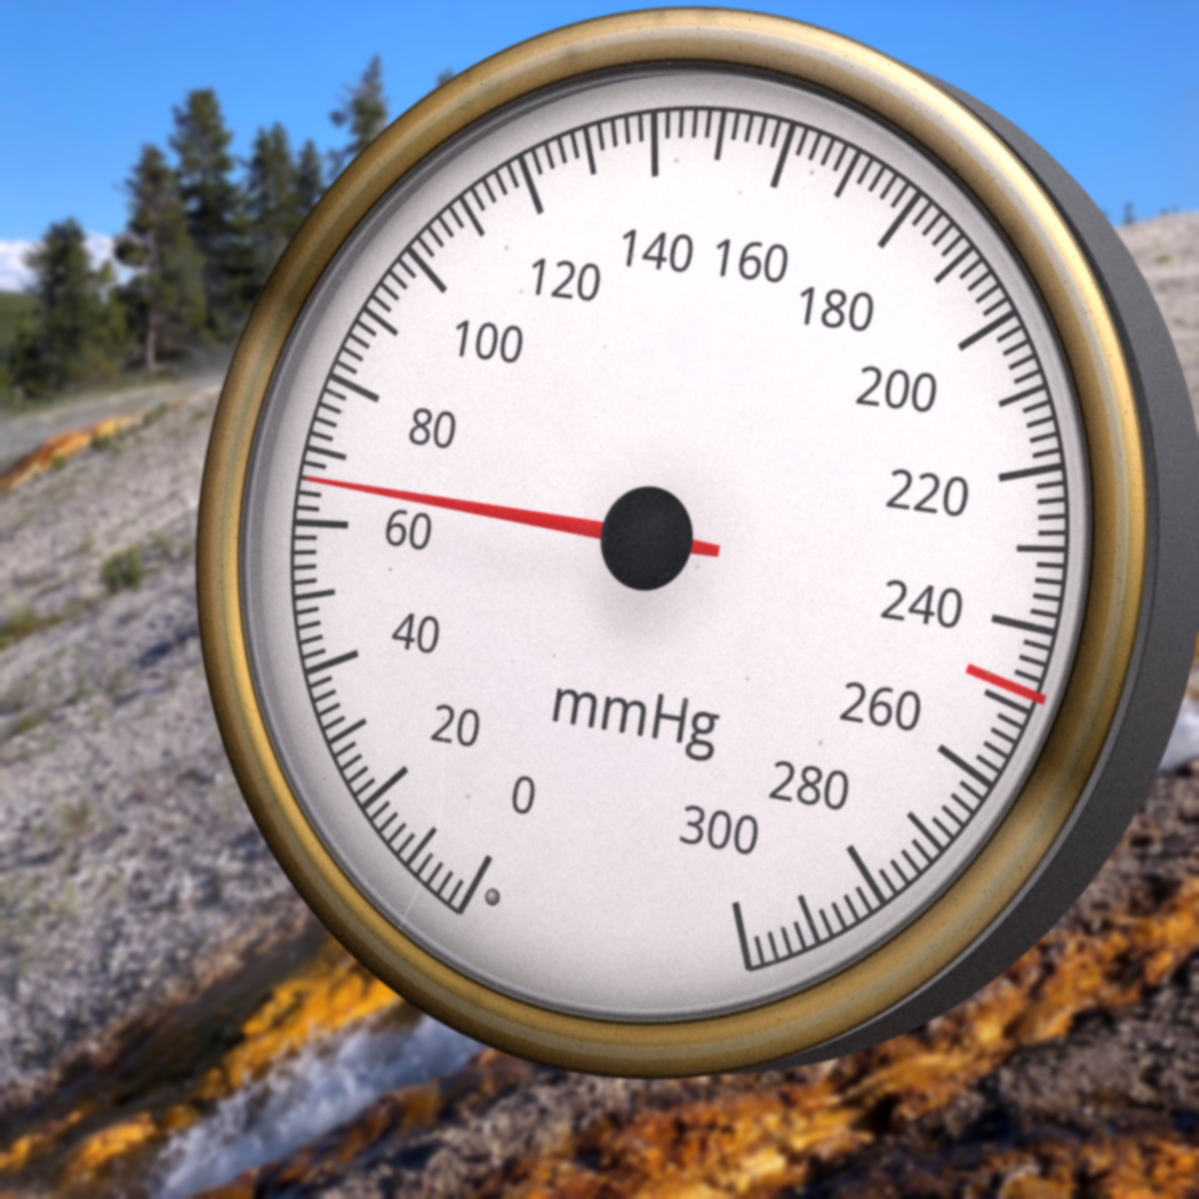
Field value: 66,mmHg
